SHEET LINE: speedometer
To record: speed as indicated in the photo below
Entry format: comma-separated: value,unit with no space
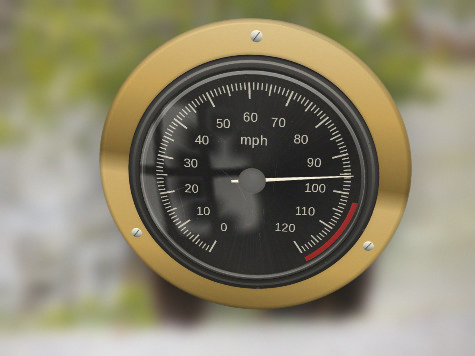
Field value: 95,mph
